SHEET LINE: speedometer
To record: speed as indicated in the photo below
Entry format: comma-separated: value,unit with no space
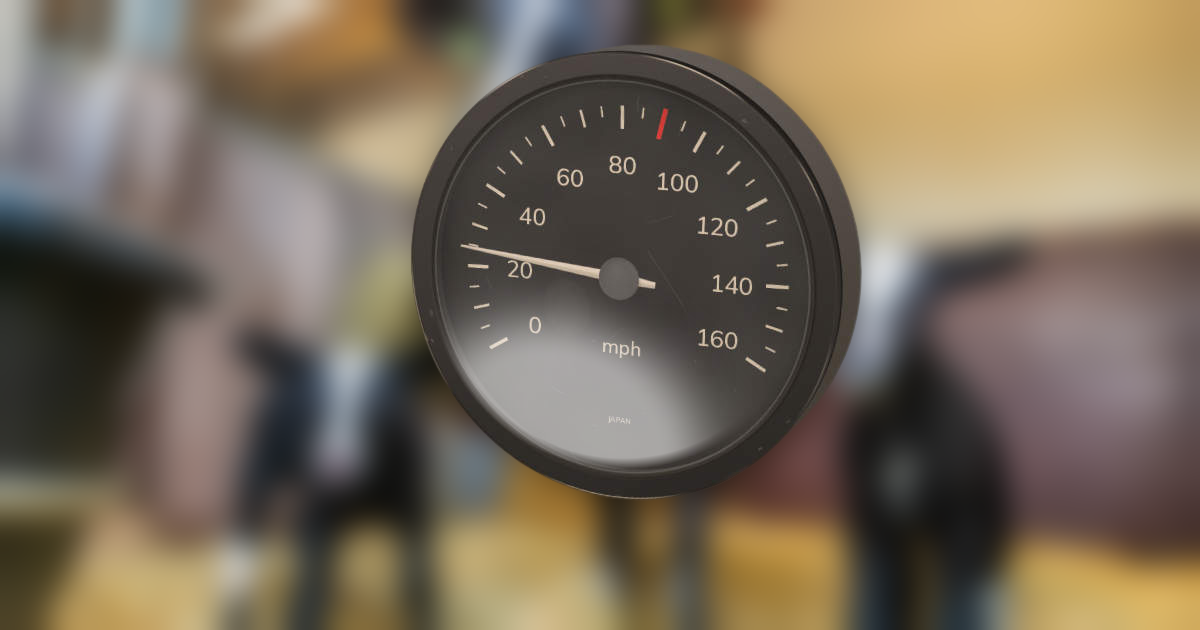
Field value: 25,mph
